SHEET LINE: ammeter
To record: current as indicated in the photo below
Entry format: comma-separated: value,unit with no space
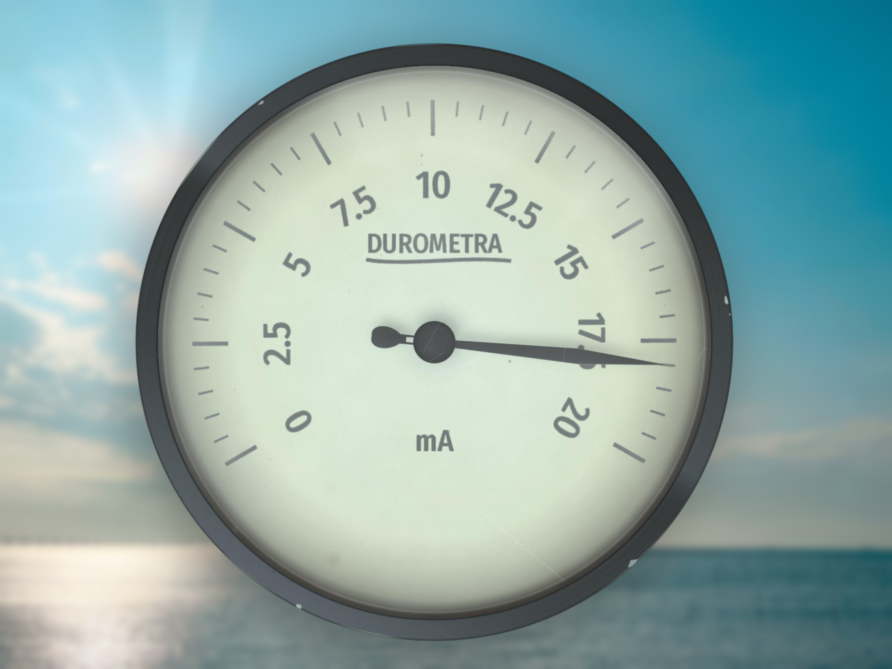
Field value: 18,mA
